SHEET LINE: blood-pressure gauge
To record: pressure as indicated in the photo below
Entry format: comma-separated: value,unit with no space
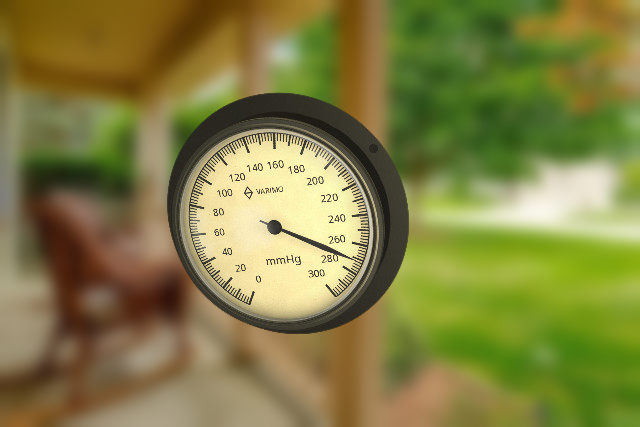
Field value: 270,mmHg
